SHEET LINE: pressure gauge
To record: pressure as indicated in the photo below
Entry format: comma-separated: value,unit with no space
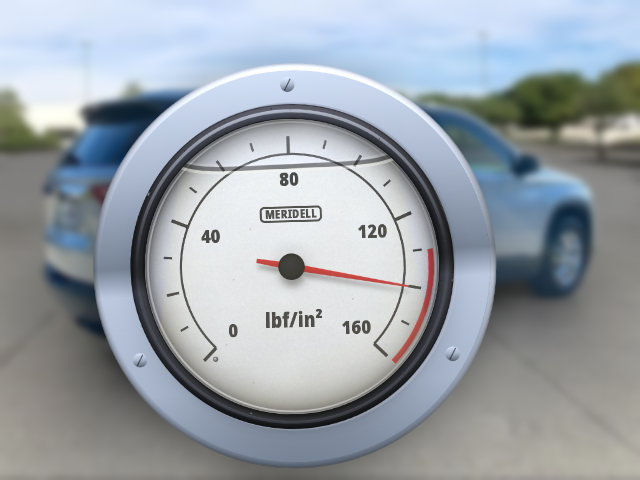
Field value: 140,psi
